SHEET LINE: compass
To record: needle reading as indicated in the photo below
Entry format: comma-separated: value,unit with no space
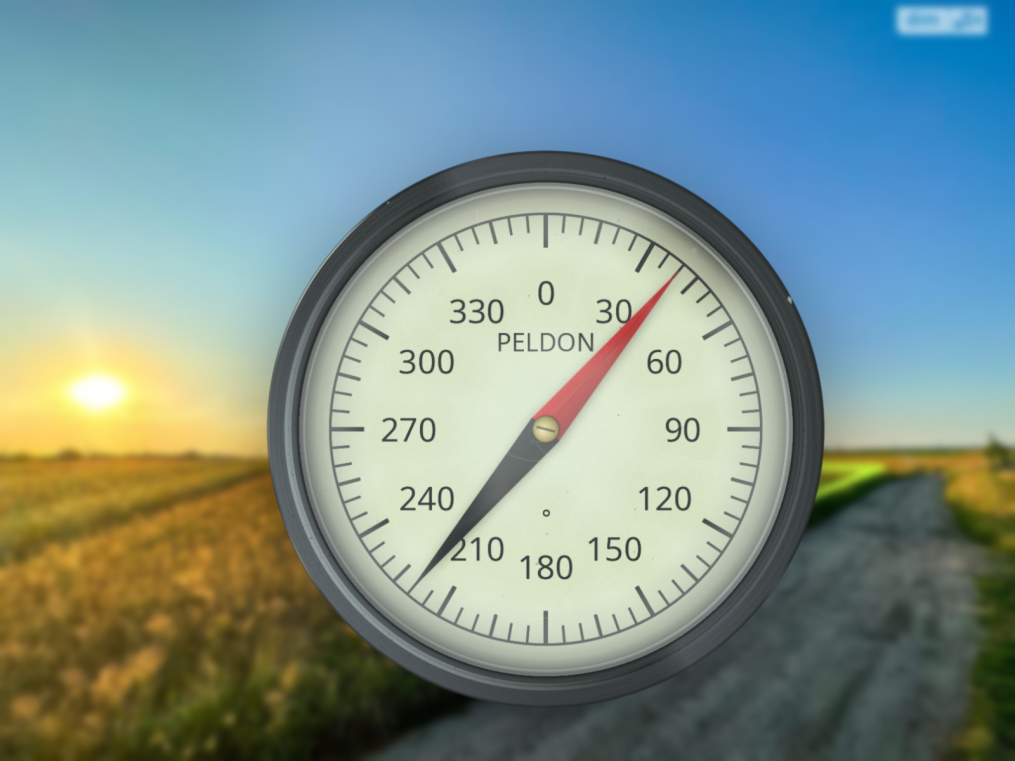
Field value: 40,°
